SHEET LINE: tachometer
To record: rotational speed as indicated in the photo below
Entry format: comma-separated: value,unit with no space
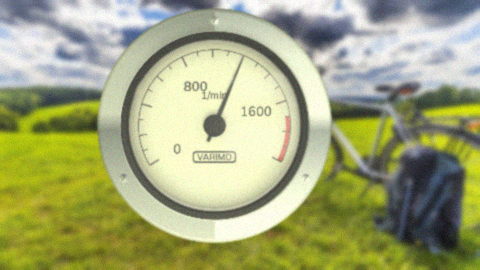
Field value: 1200,rpm
